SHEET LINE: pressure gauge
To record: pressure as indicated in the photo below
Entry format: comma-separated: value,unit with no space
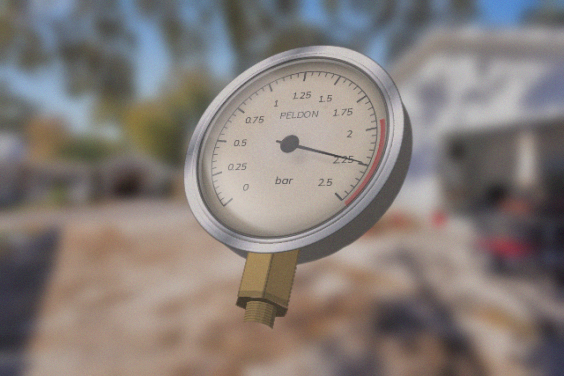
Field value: 2.25,bar
